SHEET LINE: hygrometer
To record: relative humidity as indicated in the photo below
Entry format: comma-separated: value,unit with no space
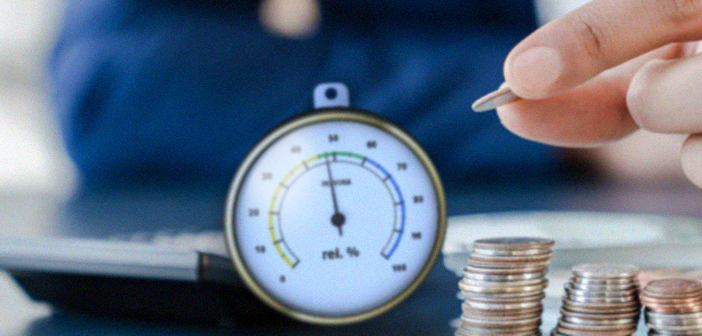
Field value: 47.5,%
